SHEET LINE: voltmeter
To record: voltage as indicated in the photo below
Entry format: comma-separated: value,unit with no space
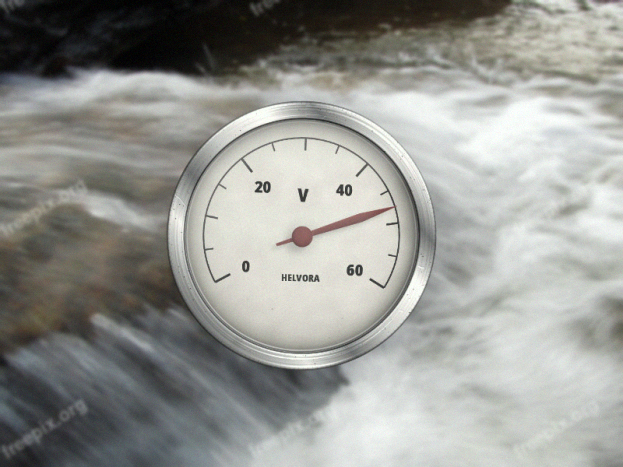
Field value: 47.5,V
